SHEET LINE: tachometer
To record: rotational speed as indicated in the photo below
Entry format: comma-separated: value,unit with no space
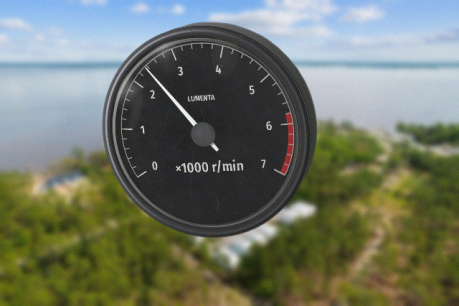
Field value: 2400,rpm
